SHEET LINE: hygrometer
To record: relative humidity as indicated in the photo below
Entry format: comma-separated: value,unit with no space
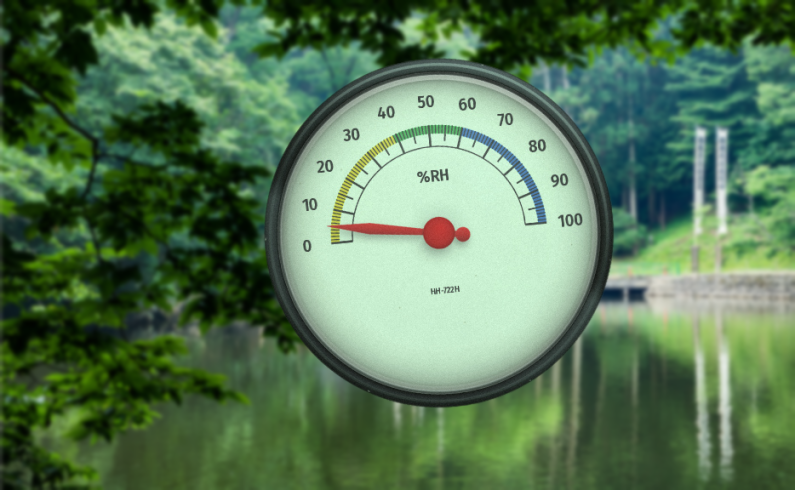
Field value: 5,%
